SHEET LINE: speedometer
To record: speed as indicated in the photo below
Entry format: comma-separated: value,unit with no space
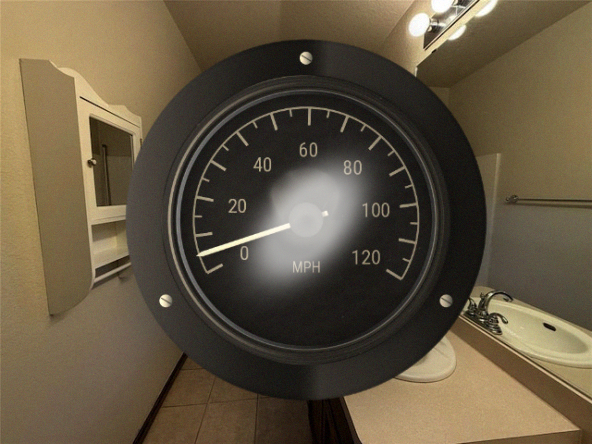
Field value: 5,mph
